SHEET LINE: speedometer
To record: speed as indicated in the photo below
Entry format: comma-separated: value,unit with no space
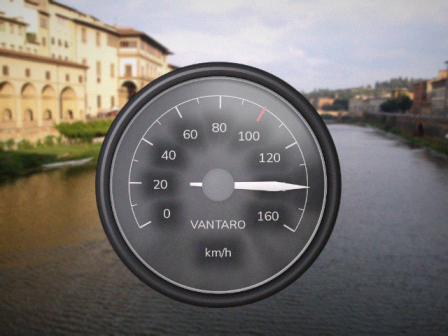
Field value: 140,km/h
